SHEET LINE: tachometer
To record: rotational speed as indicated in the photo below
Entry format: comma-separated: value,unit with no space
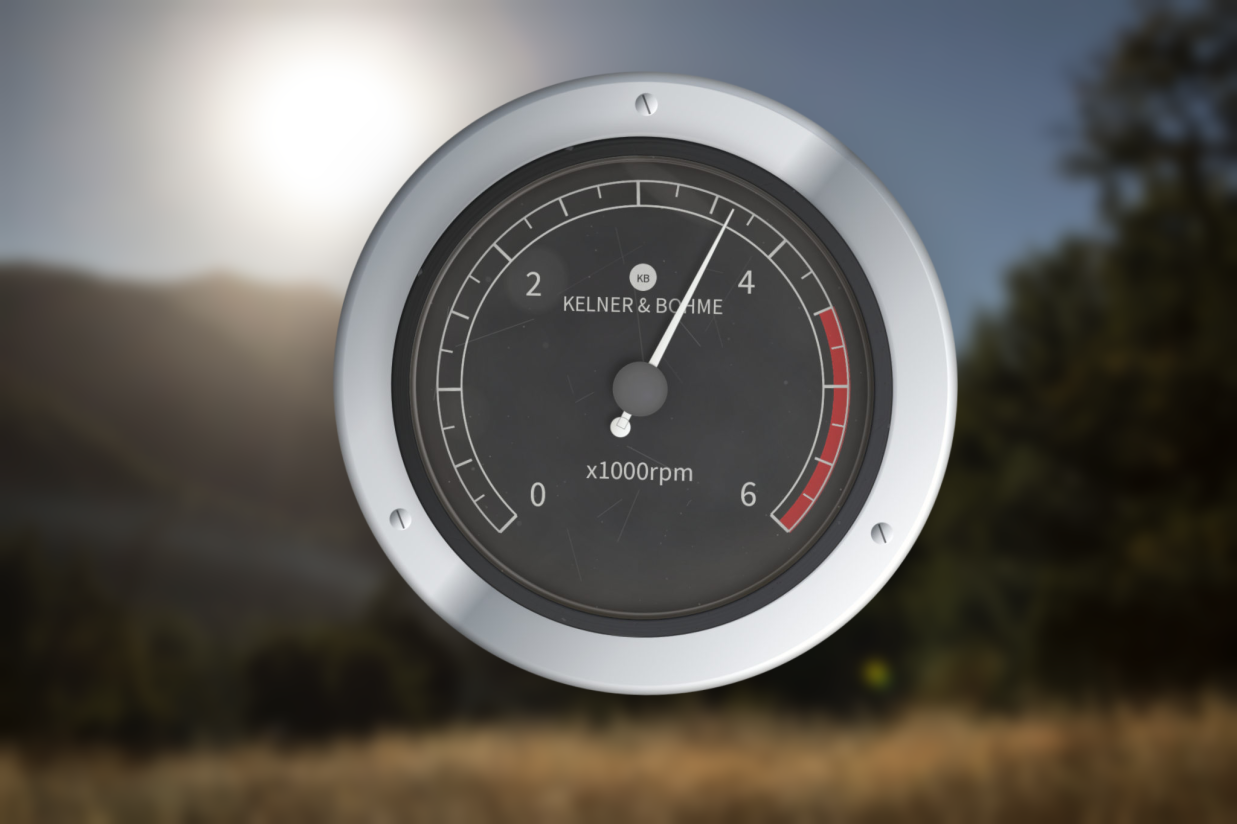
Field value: 3625,rpm
